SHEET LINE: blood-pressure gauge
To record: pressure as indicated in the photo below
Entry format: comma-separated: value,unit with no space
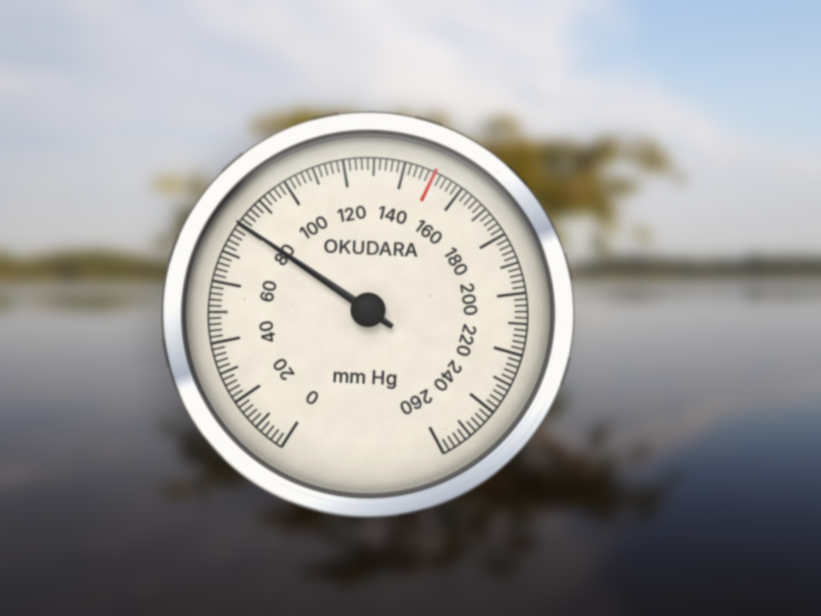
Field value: 80,mmHg
